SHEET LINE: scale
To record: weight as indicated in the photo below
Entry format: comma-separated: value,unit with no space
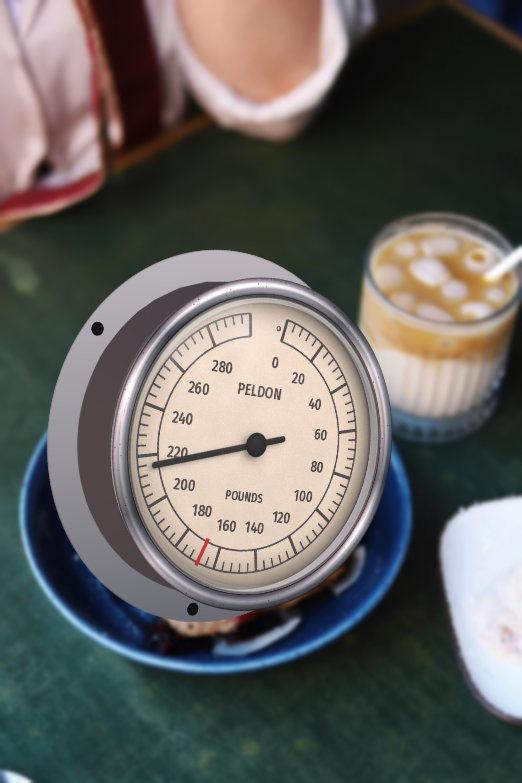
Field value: 216,lb
